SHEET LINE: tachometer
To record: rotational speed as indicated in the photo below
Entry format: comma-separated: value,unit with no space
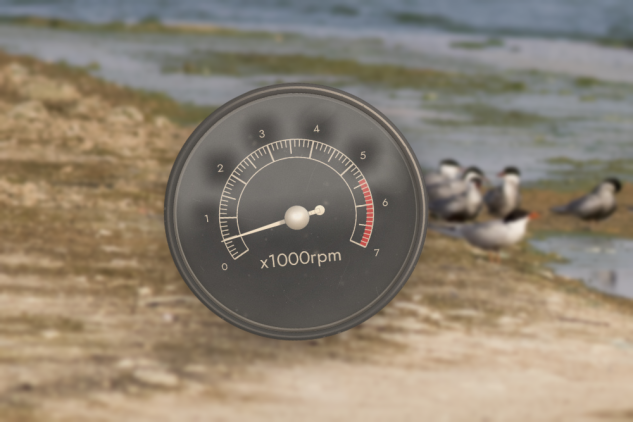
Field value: 500,rpm
